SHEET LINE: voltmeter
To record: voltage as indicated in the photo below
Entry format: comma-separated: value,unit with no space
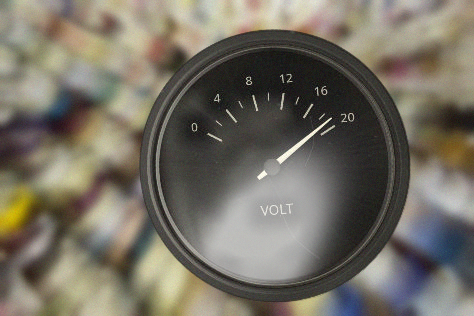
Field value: 19,V
